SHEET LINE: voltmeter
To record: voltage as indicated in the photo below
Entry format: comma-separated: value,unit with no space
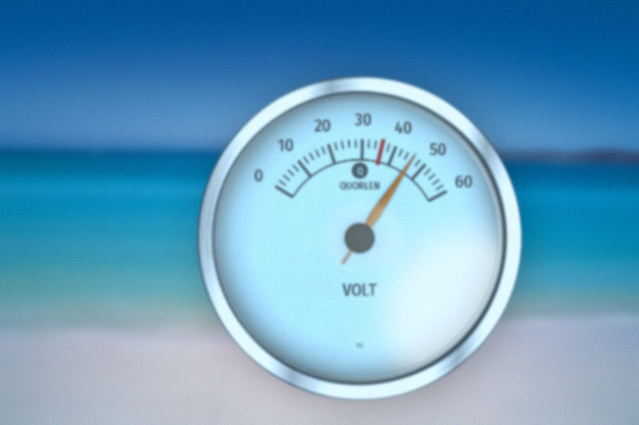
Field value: 46,V
